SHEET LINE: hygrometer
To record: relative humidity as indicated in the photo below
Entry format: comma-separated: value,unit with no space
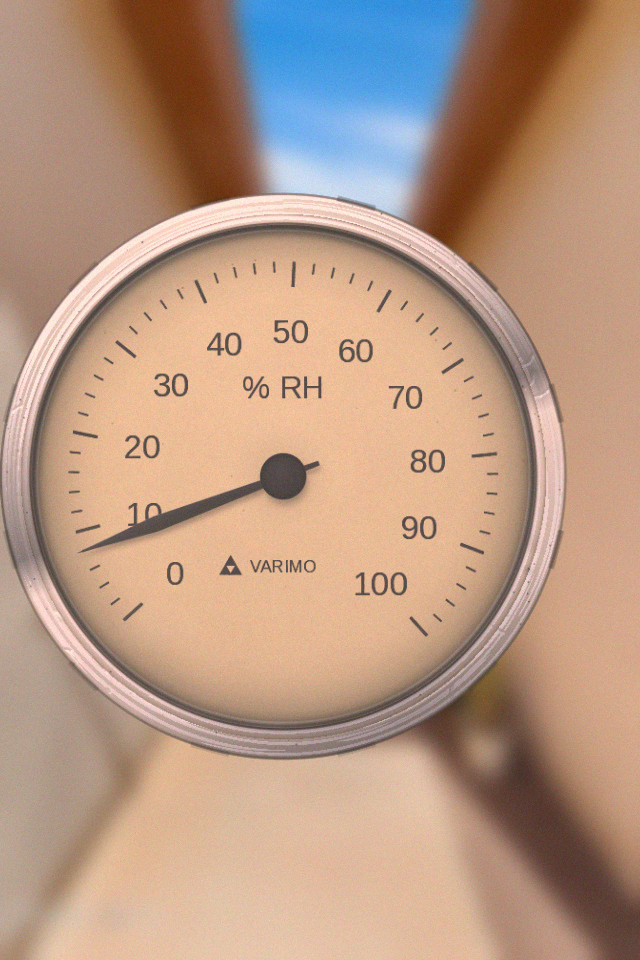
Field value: 8,%
